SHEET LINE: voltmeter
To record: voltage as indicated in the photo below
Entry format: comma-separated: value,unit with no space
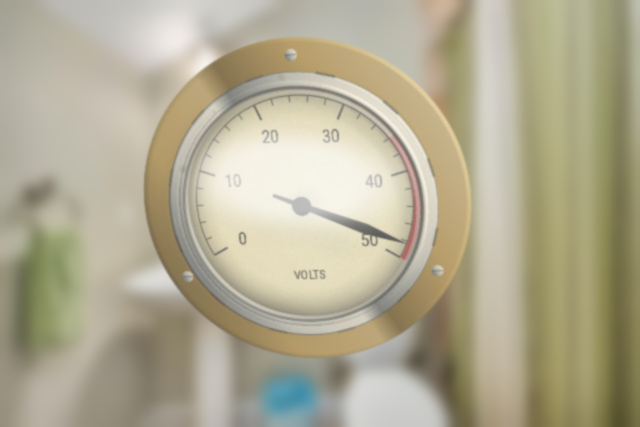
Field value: 48,V
